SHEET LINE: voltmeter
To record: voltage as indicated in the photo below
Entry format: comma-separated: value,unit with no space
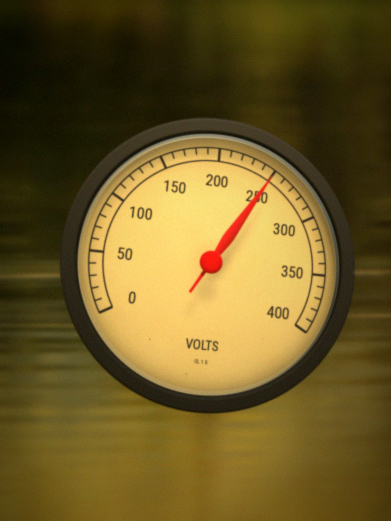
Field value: 250,V
